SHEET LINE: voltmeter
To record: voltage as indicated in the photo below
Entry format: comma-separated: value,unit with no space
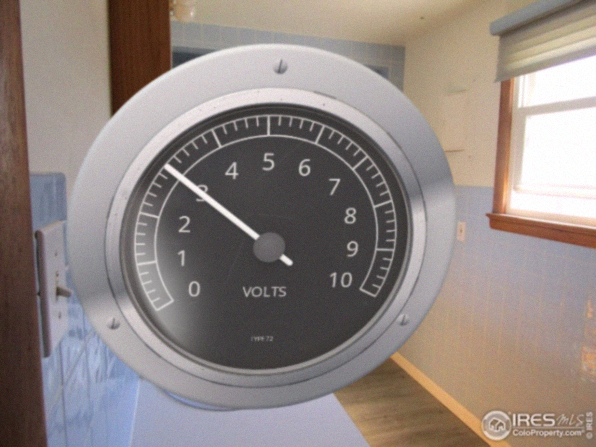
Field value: 3,V
